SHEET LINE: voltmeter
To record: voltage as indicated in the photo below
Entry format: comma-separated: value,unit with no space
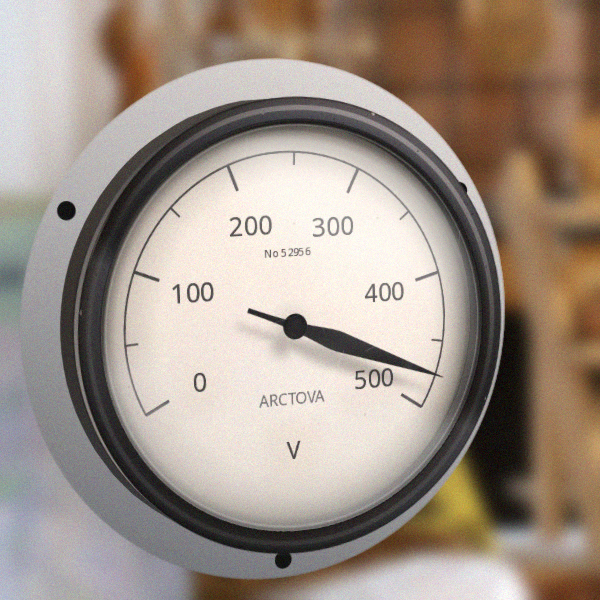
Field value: 475,V
